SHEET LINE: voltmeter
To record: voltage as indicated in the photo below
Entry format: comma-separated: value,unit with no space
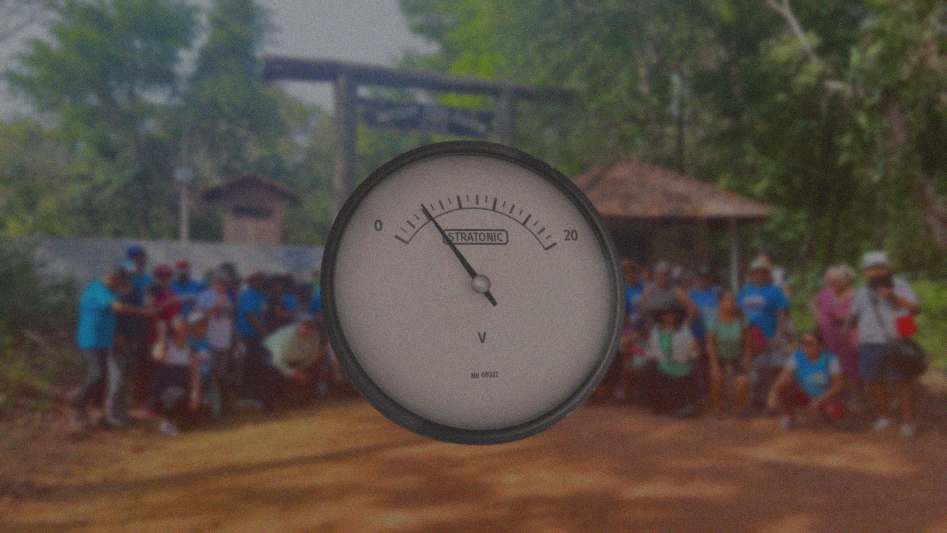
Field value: 4,V
